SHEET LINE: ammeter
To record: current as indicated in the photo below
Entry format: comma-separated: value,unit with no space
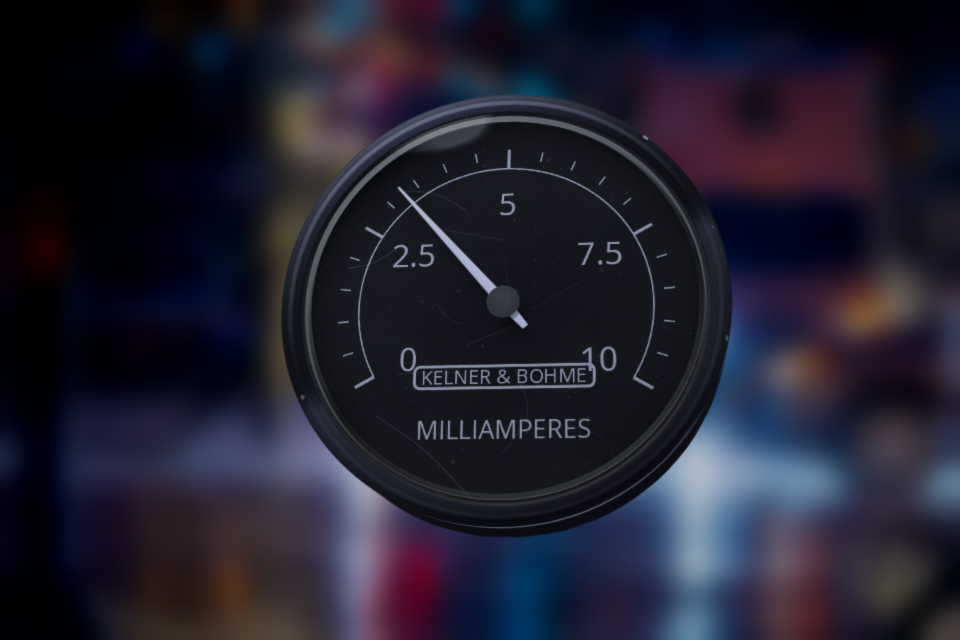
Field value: 3.25,mA
